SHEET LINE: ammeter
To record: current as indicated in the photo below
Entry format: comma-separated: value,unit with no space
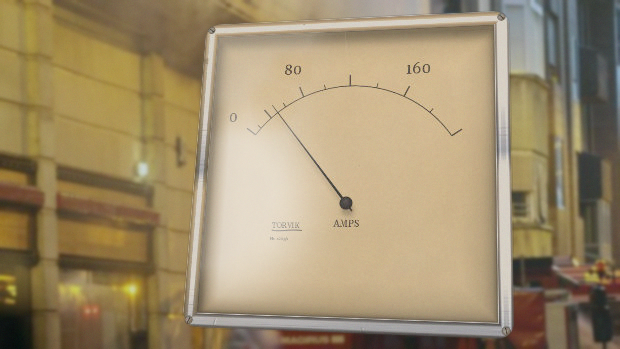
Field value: 50,A
